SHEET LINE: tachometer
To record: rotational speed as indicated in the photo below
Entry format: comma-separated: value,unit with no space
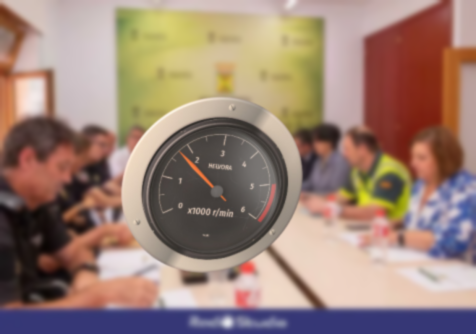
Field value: 1750,rpm
